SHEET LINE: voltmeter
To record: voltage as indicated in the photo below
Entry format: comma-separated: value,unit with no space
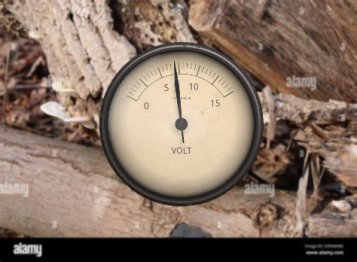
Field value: 7,V
